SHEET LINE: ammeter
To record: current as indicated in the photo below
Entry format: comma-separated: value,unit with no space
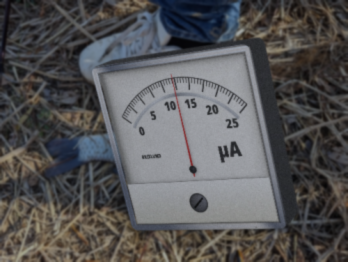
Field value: 12.5,µA
